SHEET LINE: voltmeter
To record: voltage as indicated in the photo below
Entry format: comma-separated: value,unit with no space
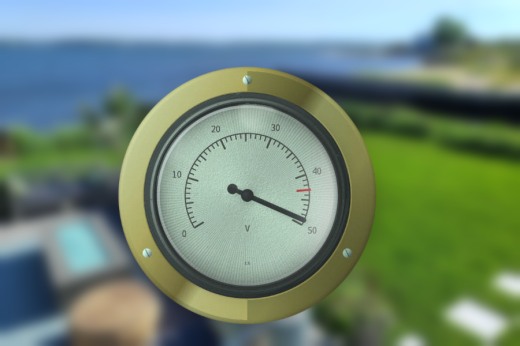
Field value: 49,V
